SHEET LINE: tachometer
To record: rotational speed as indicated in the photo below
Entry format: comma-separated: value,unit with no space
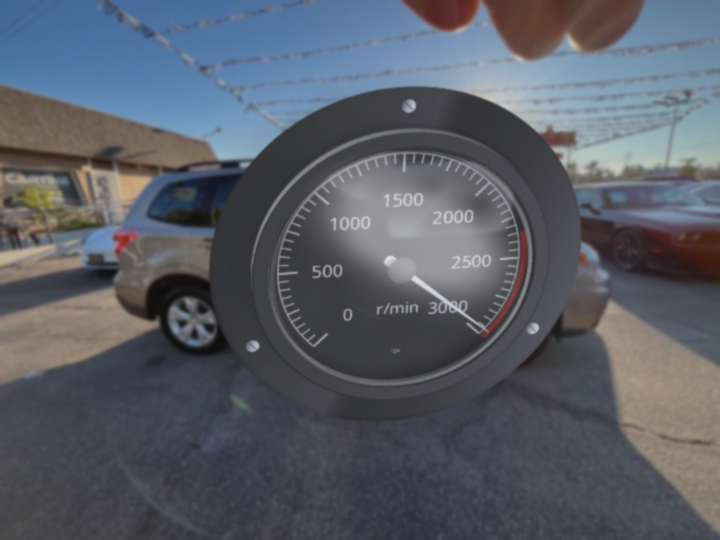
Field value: 2950,rpm
